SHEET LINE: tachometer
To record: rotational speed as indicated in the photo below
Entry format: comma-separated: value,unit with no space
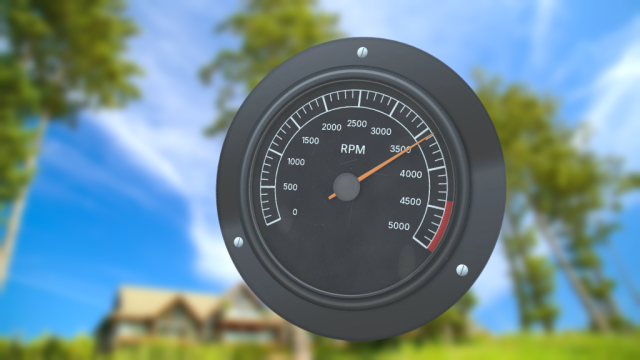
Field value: 3600,rpm
